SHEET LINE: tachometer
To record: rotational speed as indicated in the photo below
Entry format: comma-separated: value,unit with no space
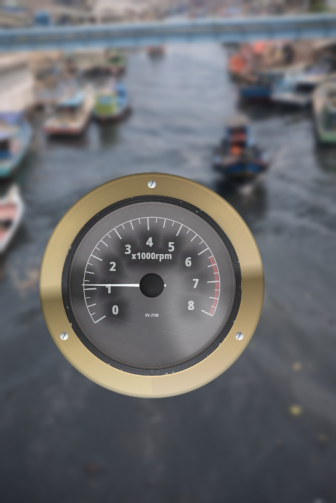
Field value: 1125,rpm
